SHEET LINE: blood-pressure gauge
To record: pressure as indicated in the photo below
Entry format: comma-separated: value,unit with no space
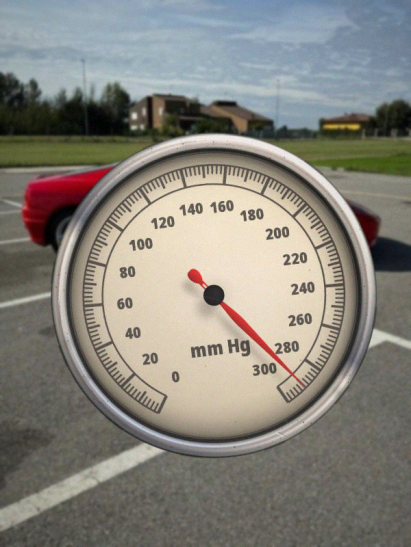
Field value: 290,mmHg
